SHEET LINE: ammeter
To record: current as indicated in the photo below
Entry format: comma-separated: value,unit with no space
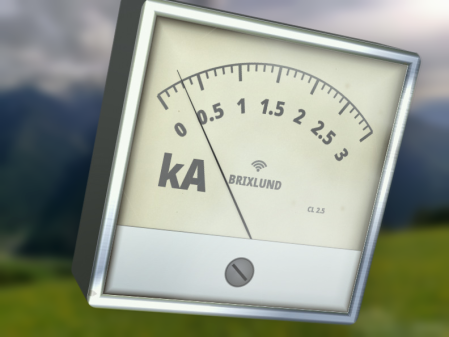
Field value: 0.3,kA
